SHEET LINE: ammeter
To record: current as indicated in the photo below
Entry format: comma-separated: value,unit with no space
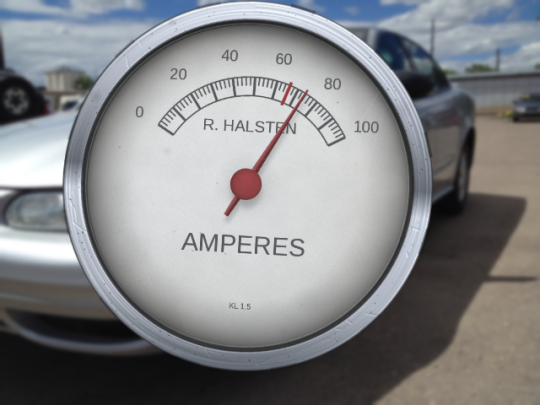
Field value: 74,A
